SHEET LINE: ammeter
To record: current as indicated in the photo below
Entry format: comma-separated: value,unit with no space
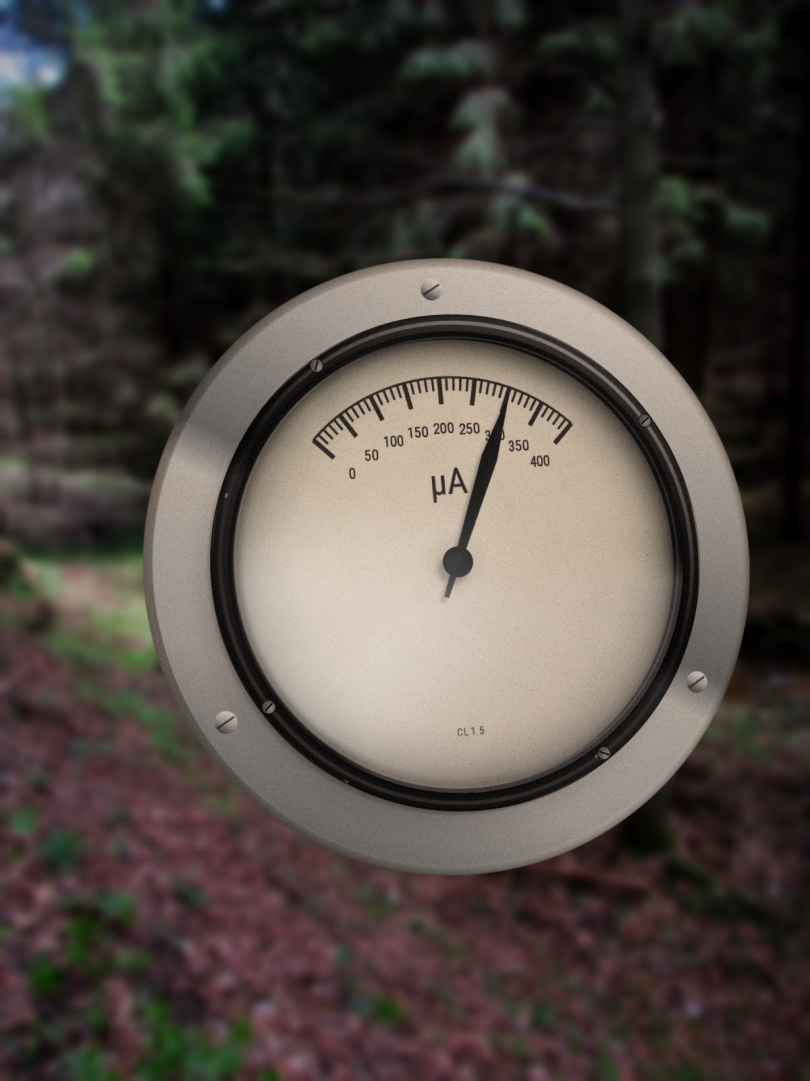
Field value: 300,µA
